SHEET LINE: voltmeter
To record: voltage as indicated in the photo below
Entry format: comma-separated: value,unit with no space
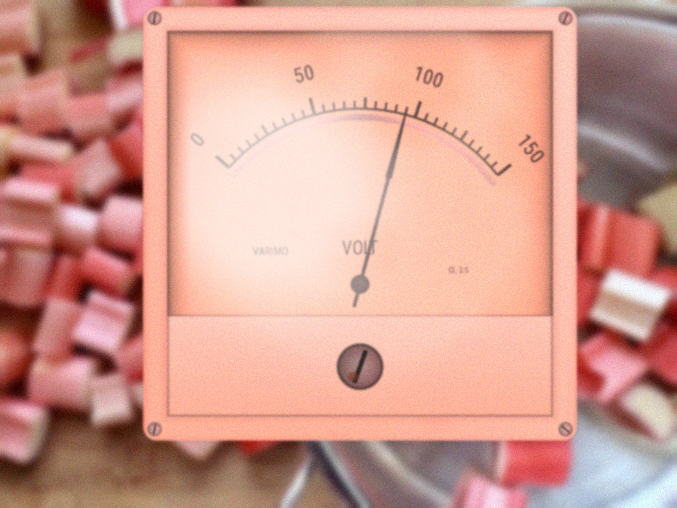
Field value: 95,V
